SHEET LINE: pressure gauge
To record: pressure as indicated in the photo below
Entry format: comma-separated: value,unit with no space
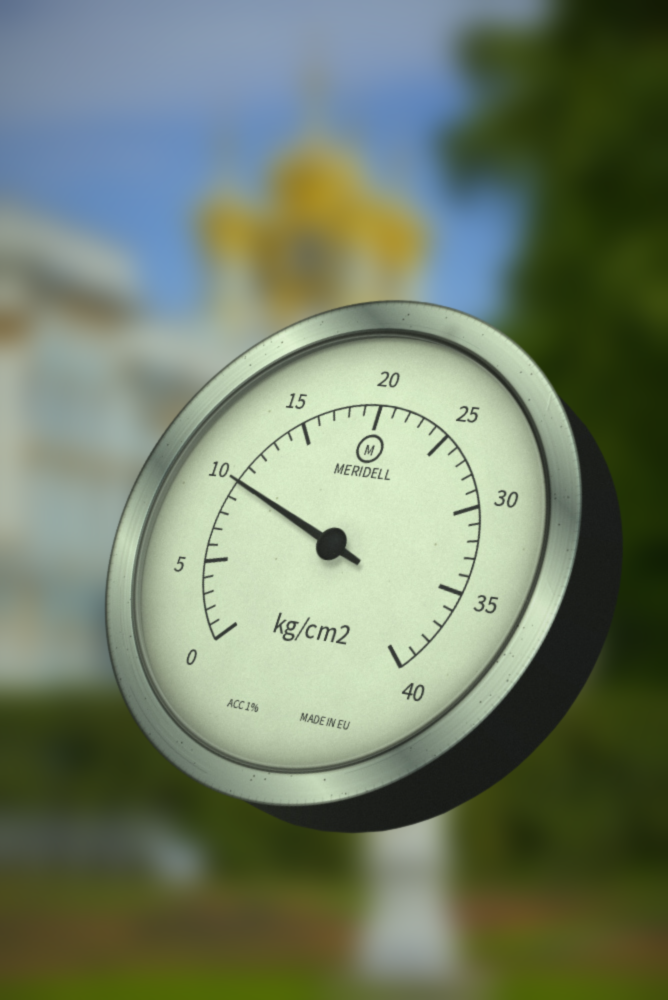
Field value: 10,kg/cm²
